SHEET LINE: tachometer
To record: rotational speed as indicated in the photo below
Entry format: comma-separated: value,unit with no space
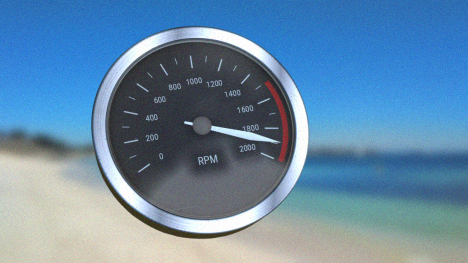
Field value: 1900,rpm
